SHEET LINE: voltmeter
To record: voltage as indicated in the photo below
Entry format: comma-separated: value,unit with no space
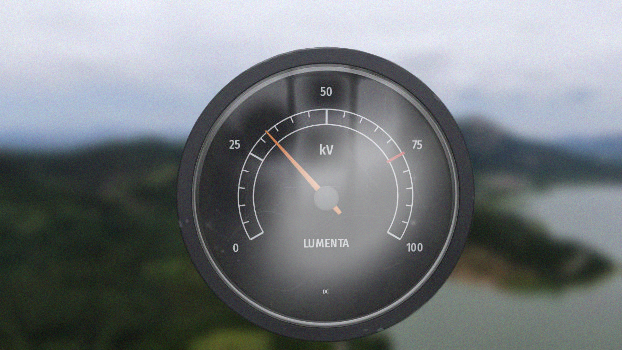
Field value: 32.5,kV
